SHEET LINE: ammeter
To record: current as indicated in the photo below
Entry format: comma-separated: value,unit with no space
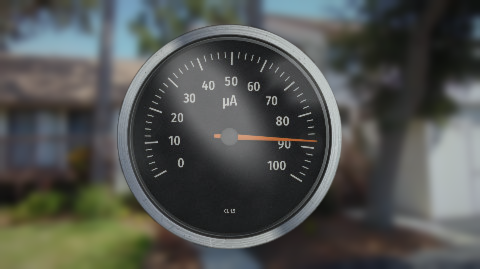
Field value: 88,µA
